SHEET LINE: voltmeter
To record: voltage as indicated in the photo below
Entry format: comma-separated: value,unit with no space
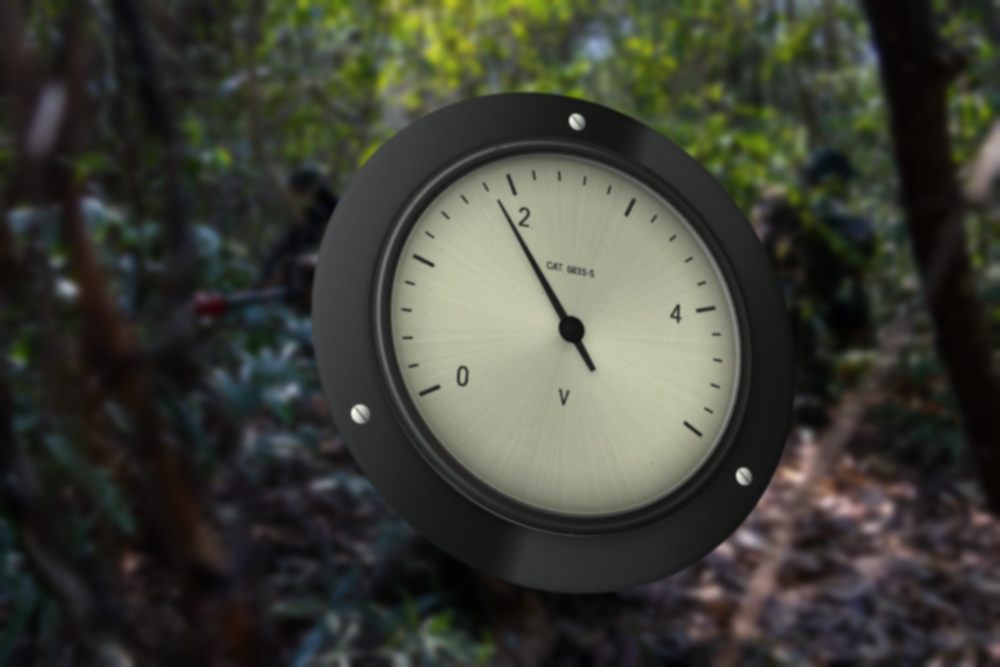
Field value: 1.8,V
